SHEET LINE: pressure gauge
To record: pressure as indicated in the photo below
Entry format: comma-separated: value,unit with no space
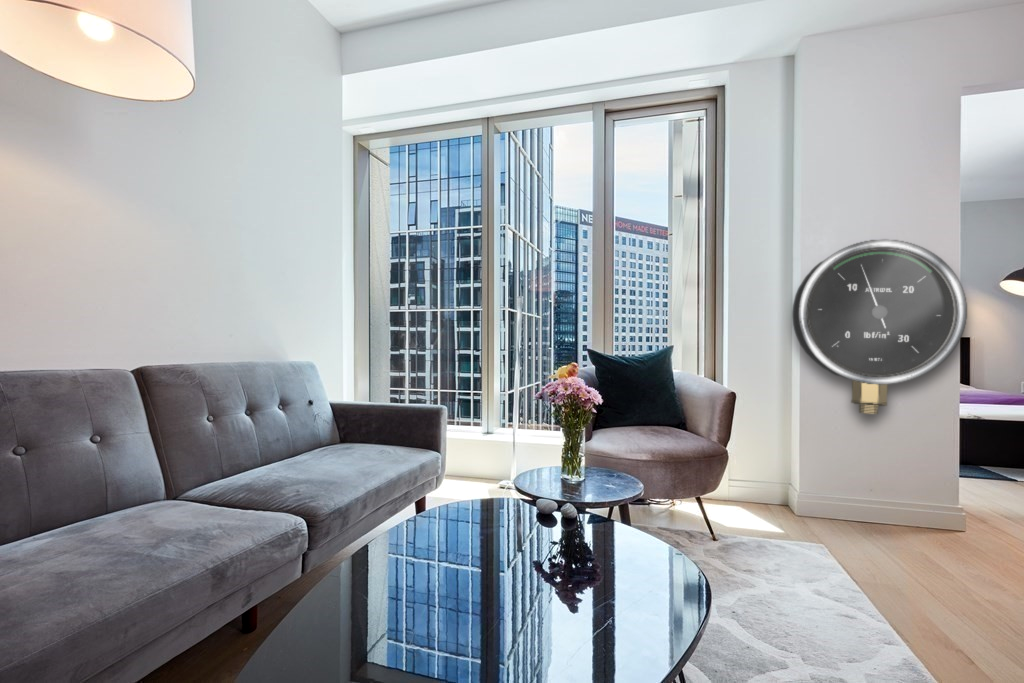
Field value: 12.5,psi
